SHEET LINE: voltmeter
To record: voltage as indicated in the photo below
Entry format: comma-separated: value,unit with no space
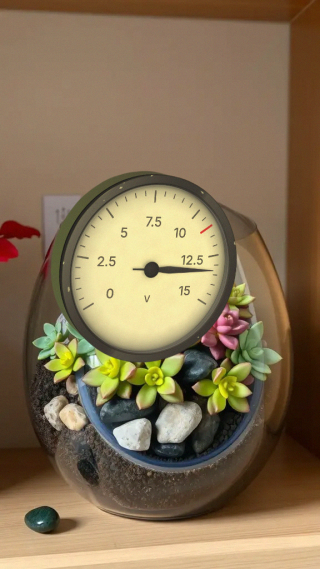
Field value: 13.25,V
